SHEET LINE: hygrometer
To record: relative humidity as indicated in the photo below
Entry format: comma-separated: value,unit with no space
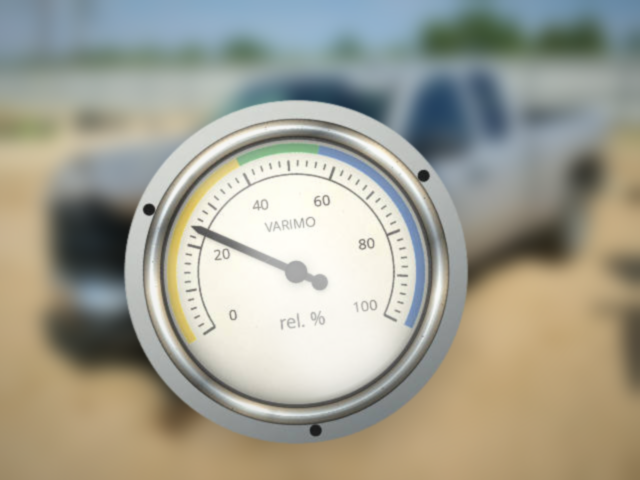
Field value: 24,%
